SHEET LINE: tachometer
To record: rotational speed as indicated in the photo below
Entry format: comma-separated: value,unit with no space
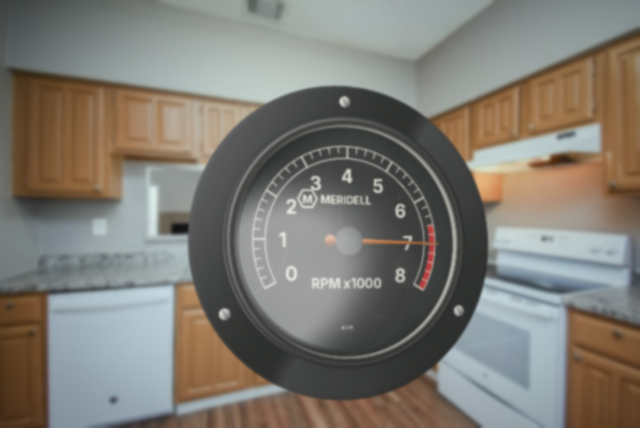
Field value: 7000,rpm
